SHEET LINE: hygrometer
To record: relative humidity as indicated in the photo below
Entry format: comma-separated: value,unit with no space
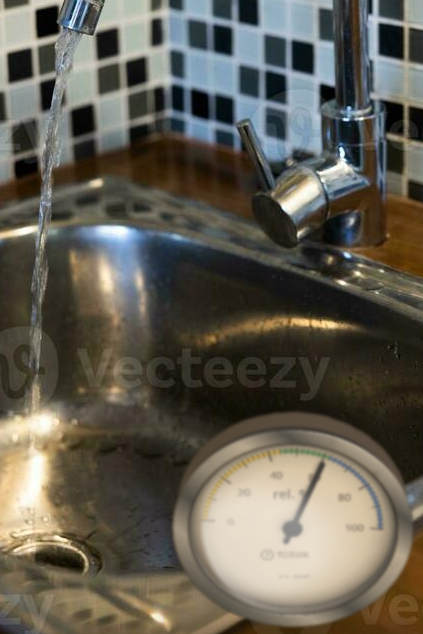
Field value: 60,%
